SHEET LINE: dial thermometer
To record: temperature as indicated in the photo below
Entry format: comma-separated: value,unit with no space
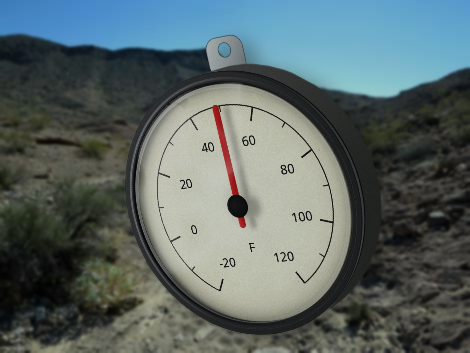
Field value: 50,°F
